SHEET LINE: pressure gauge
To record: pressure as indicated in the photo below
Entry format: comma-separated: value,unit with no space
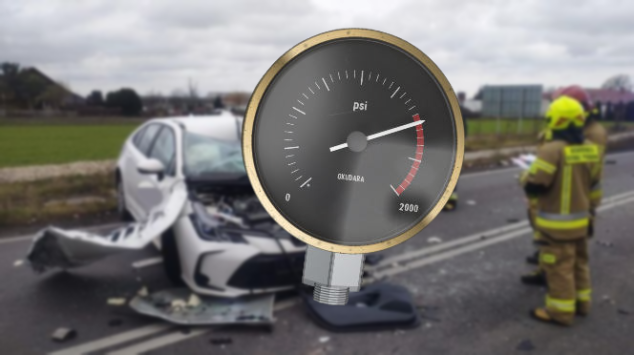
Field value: 1500,psi
